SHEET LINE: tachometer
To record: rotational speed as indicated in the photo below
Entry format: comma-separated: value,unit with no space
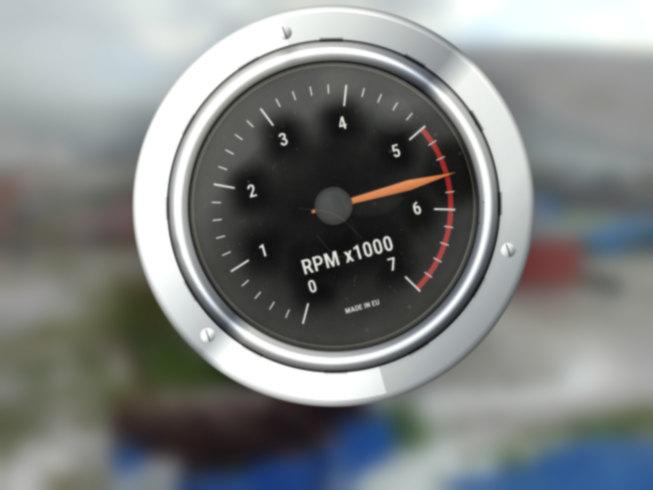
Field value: 5600,rpm
